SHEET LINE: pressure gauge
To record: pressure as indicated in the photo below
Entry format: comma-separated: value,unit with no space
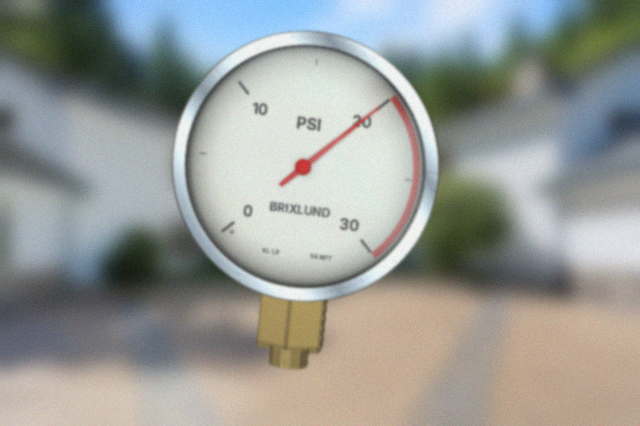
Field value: 20,psi
